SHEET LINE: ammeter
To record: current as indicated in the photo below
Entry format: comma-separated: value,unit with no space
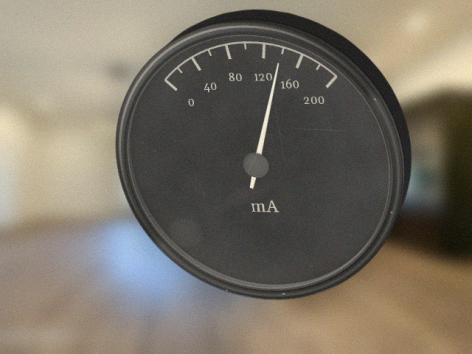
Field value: 140,mA
